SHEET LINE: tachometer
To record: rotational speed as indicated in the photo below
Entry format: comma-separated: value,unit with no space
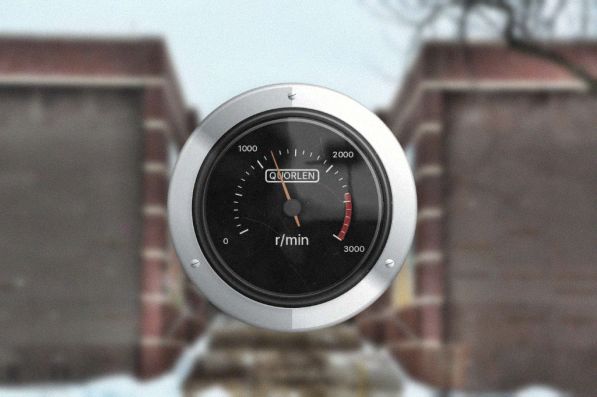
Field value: 1200,rpm
